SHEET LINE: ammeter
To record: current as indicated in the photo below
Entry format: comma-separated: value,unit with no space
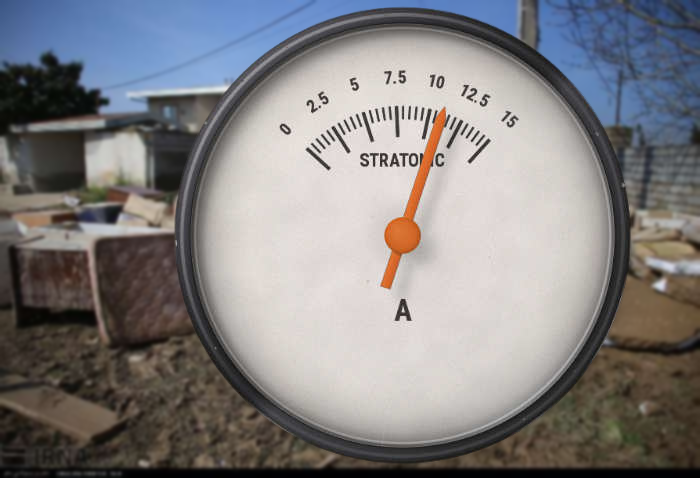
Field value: 11,A
